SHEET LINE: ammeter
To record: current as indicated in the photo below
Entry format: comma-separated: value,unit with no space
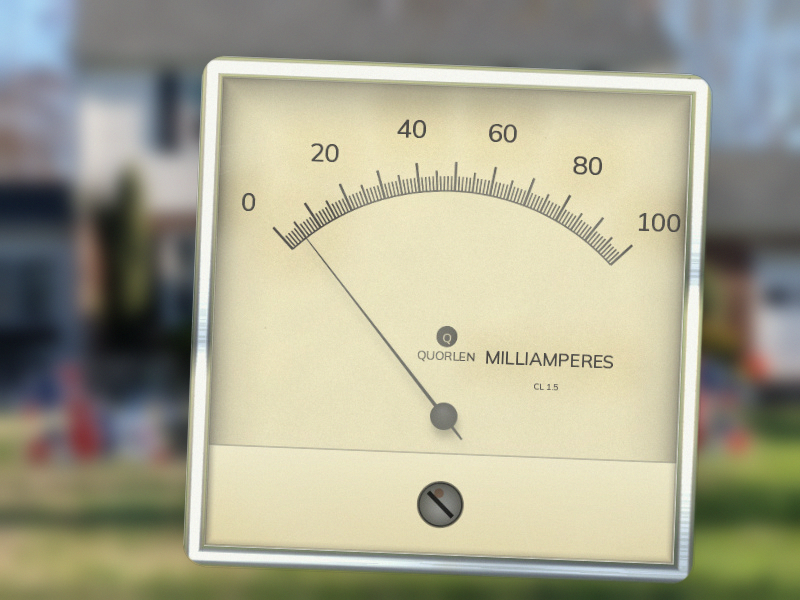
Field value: 5,mA
